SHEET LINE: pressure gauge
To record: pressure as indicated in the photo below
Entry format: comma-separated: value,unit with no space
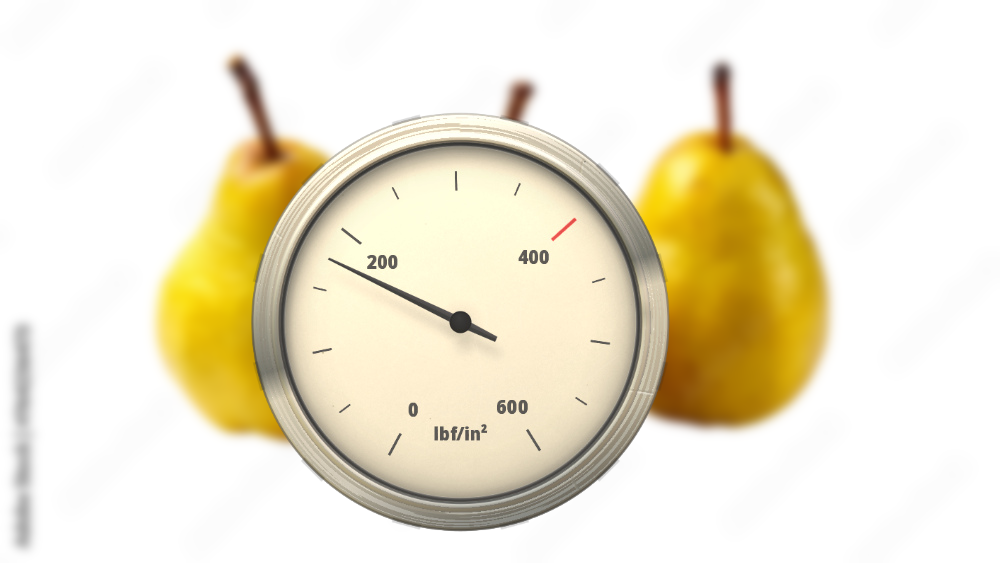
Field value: 175,psi
